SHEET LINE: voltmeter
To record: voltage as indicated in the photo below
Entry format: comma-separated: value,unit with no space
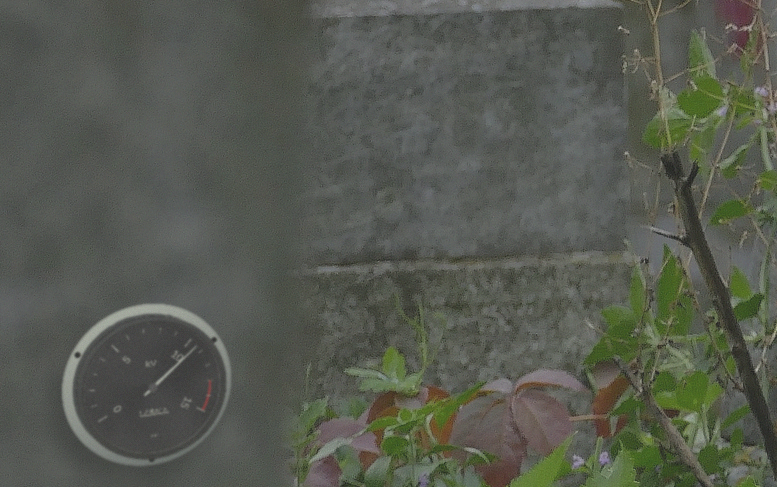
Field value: 10.5,kV
